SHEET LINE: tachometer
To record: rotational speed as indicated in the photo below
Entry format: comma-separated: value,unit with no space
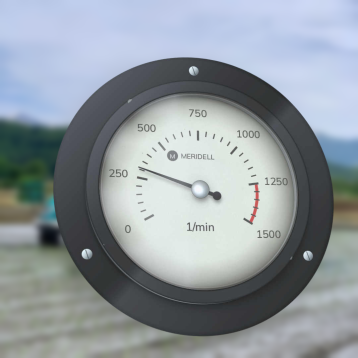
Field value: 300,rpm
